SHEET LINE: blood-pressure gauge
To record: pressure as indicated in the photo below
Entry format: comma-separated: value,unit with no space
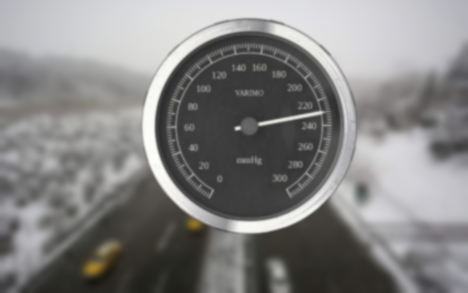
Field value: 230,mmHg
